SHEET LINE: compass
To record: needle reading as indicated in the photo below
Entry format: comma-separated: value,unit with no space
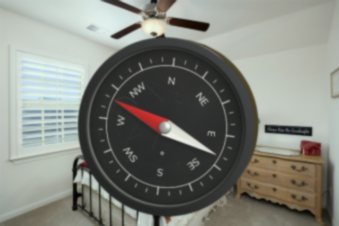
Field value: 290,°
